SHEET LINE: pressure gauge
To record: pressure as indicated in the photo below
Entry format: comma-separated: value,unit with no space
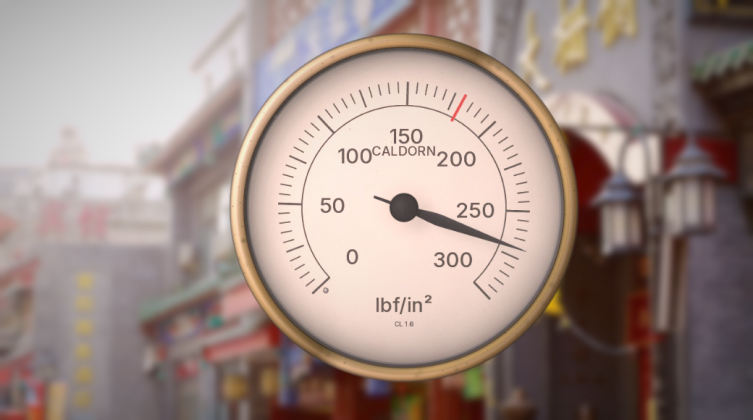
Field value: 270,psi
